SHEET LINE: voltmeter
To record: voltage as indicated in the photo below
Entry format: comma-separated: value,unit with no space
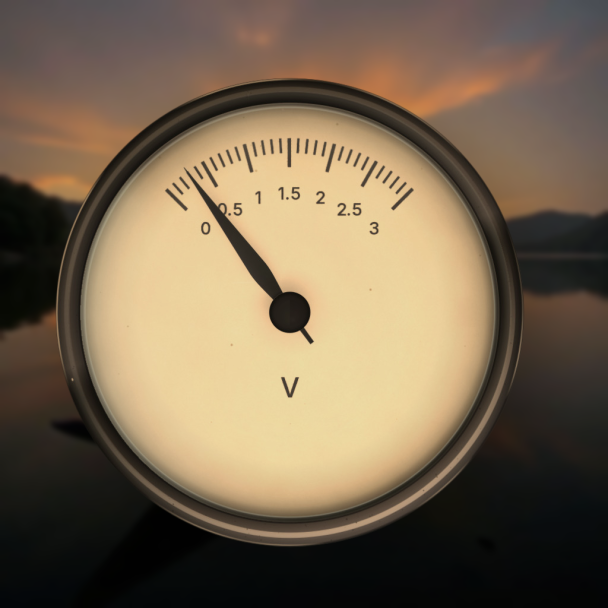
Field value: 0.3,V
